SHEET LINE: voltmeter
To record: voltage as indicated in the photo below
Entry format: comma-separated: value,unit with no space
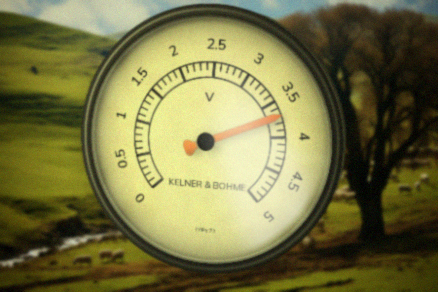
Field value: 3.7,V
